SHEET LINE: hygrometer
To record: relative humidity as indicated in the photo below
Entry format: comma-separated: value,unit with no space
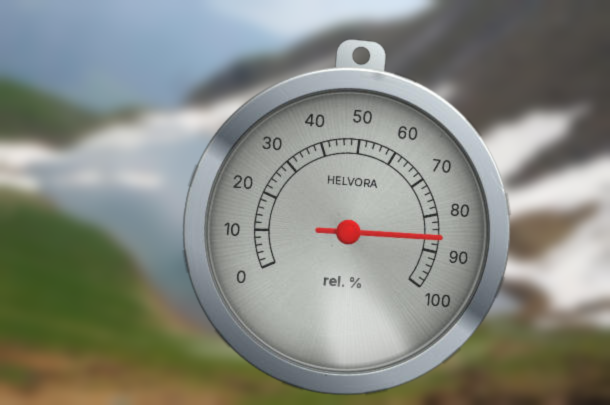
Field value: 86,%
